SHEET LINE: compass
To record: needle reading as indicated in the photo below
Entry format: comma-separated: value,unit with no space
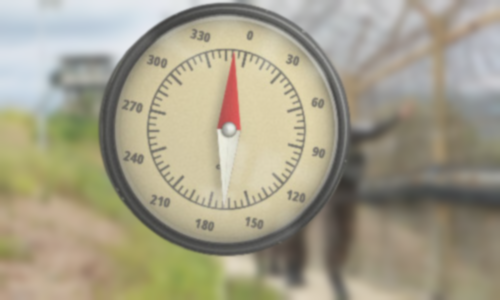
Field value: 350,°
